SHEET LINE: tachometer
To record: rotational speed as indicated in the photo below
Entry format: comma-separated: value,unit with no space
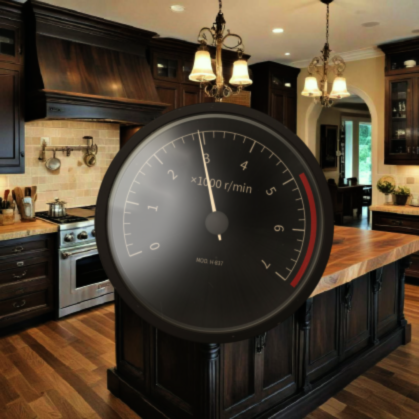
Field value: 2900,rpm
